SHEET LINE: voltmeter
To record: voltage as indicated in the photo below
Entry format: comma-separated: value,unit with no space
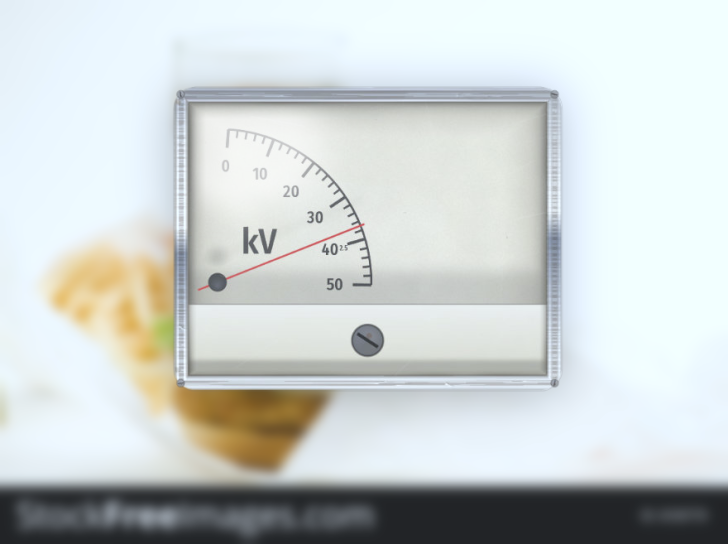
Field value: 37,kV
